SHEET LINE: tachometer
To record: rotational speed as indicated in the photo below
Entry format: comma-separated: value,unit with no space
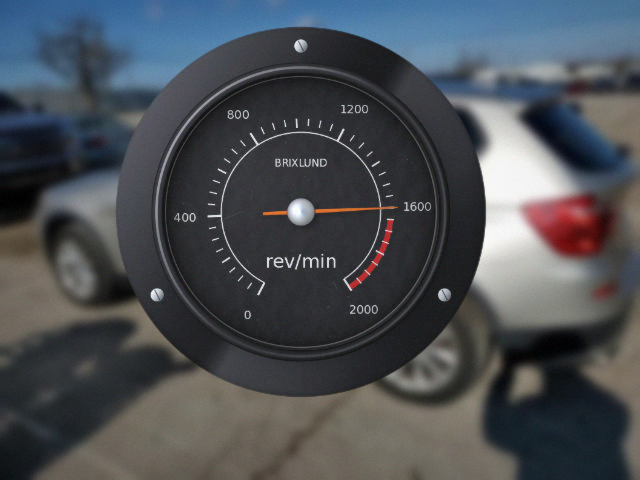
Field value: 1600,rpm
